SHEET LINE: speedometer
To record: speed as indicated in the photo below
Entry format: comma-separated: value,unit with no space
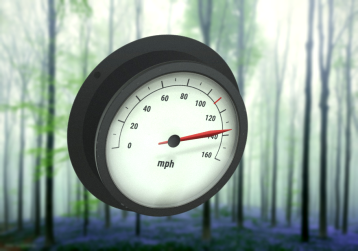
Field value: 135,mph
